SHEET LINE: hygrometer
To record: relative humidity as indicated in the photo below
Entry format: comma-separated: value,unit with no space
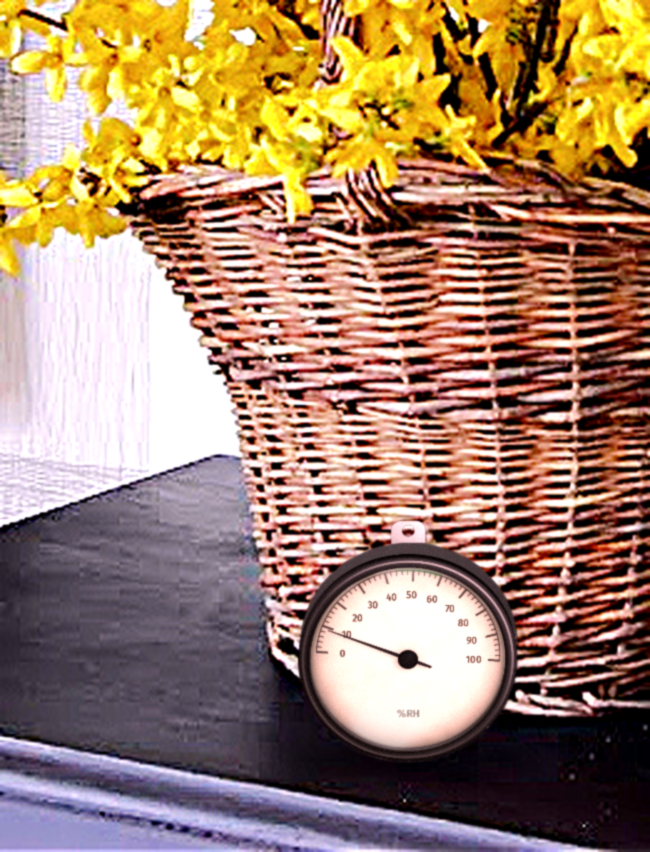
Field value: 10,%
